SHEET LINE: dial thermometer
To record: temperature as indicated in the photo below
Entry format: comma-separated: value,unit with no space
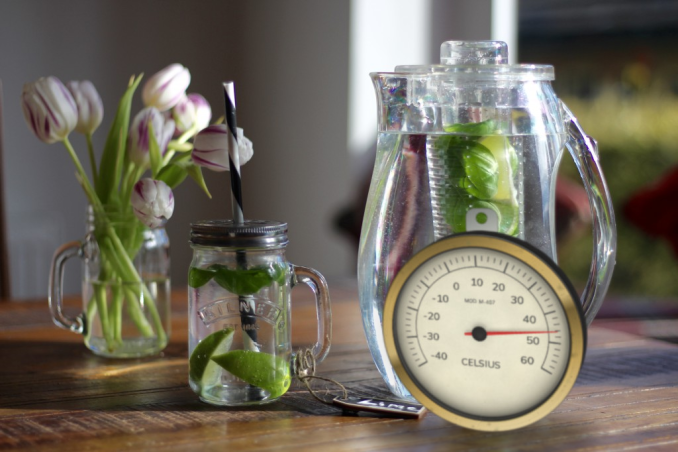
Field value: 46,°C
